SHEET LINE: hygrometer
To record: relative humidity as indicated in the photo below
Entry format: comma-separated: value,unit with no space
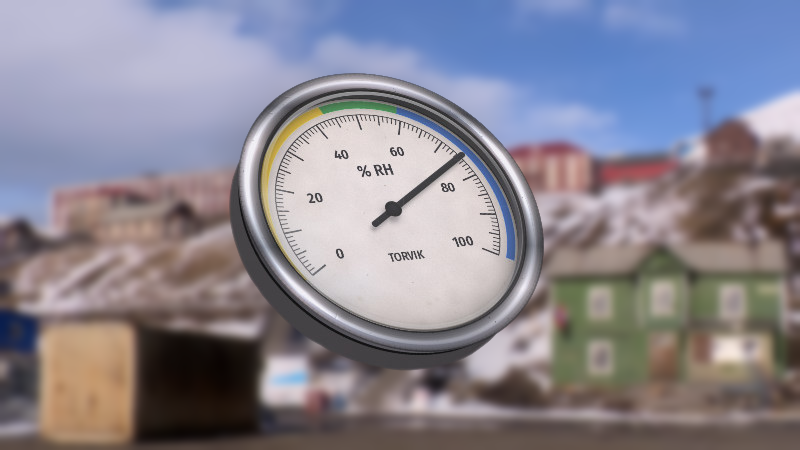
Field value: 75,%
